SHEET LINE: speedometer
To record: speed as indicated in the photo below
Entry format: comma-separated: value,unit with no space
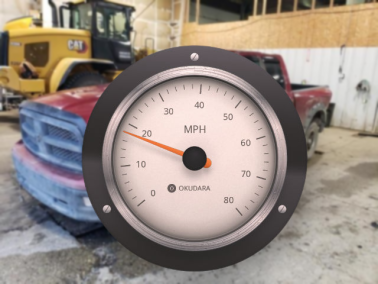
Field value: 18,mph
